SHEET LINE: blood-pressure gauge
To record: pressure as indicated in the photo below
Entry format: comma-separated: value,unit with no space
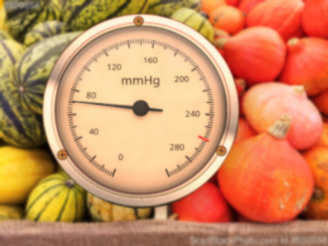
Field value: 70,mmHg
